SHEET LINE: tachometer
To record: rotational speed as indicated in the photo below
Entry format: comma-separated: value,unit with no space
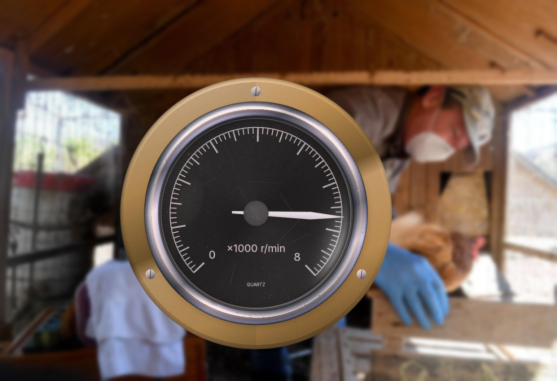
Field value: 6700,rpm
